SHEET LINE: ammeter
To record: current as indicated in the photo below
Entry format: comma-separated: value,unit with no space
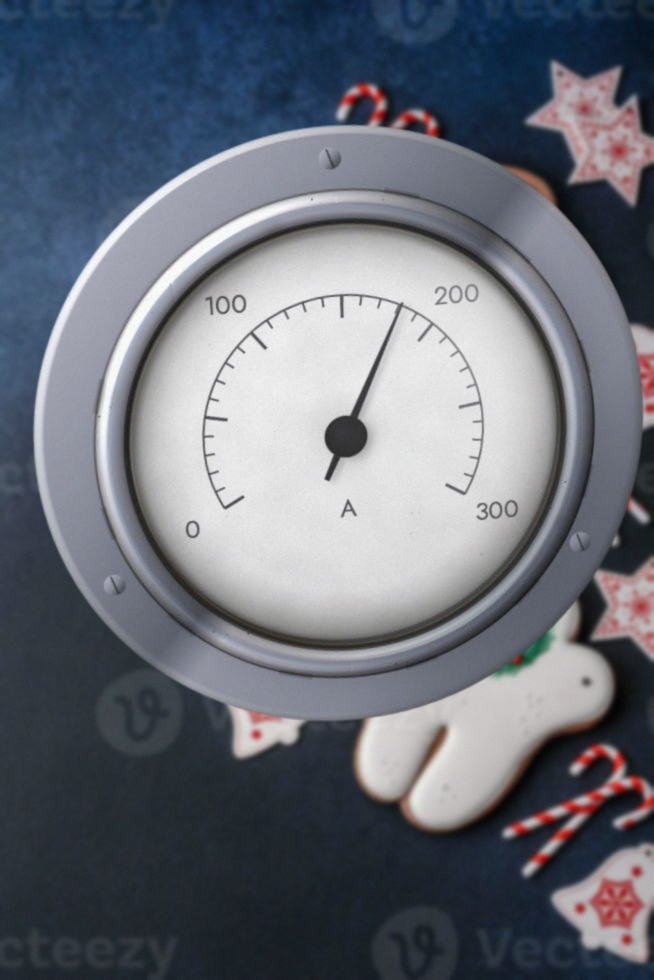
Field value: 180,A
